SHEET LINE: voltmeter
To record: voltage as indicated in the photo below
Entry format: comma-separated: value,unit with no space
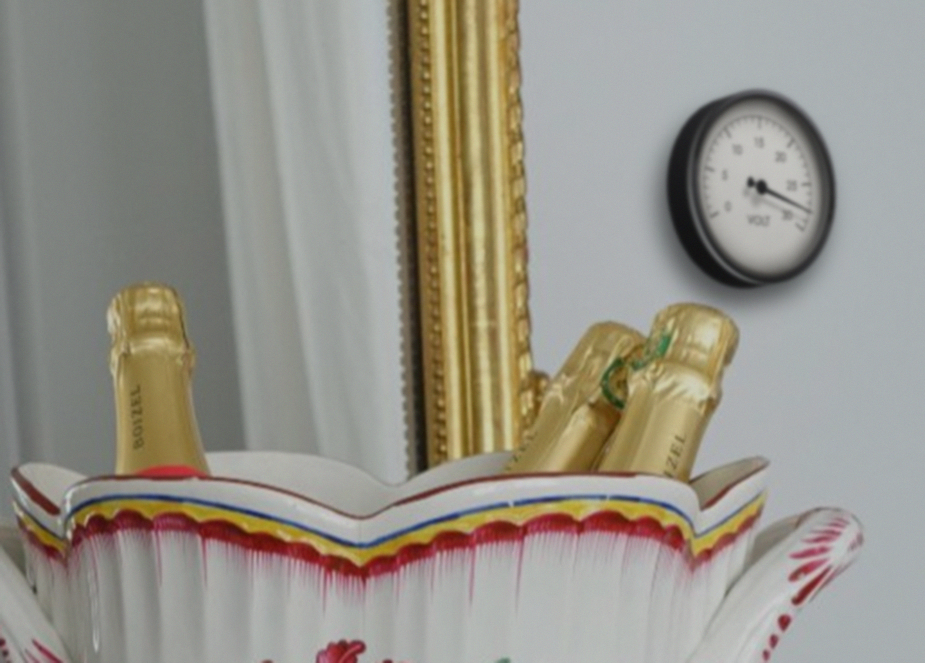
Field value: 28,V
